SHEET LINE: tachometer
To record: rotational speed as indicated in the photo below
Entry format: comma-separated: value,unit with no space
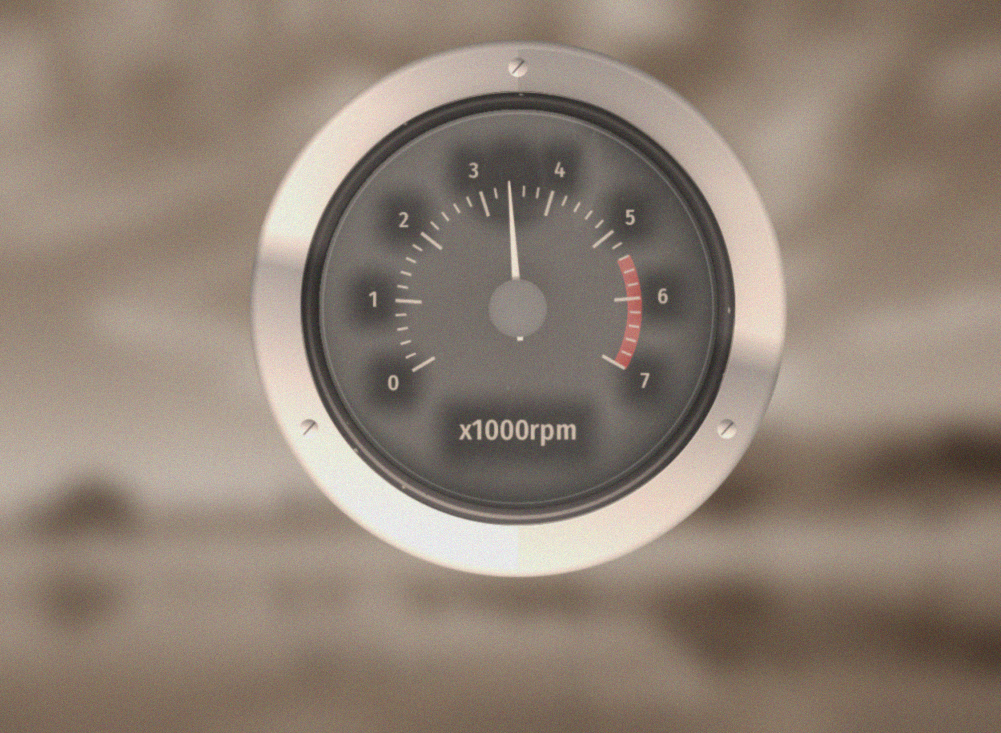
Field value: 3400,rpm
